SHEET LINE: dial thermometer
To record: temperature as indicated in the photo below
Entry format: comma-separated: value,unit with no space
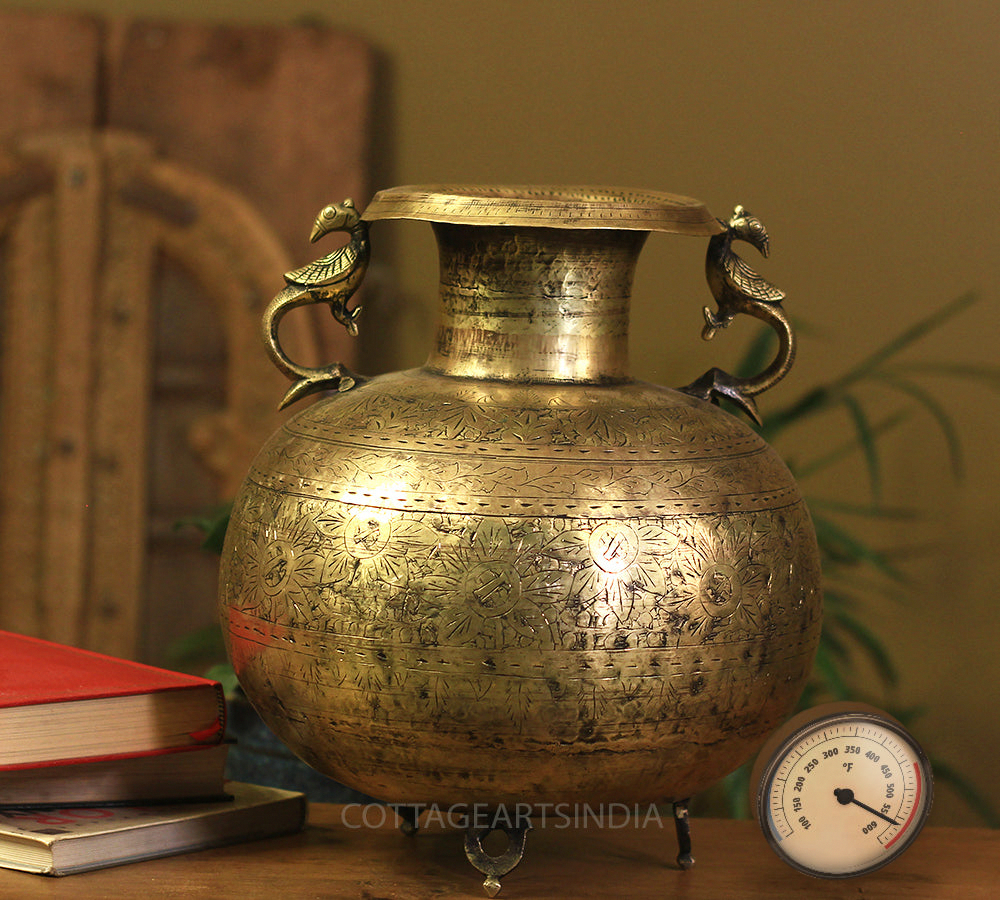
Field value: 560,°F
